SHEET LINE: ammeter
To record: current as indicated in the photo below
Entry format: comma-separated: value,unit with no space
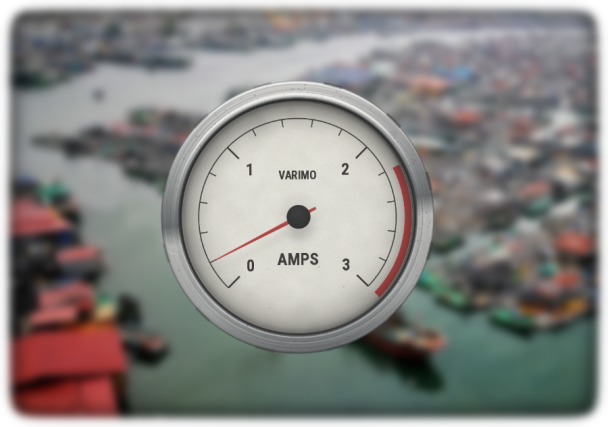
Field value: 0.2,A
